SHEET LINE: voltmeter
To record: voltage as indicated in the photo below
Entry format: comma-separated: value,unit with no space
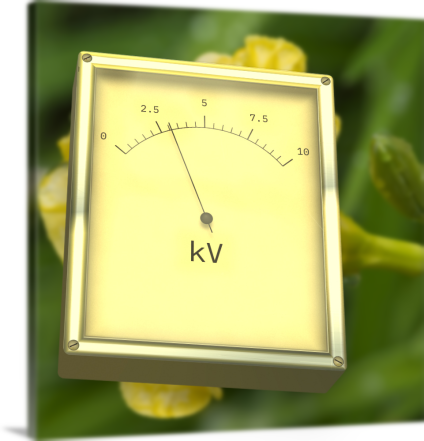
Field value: 3,kV
